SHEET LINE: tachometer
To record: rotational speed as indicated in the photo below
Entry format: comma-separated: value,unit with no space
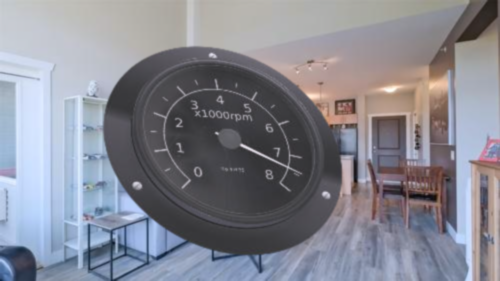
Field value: 7500,rpm
